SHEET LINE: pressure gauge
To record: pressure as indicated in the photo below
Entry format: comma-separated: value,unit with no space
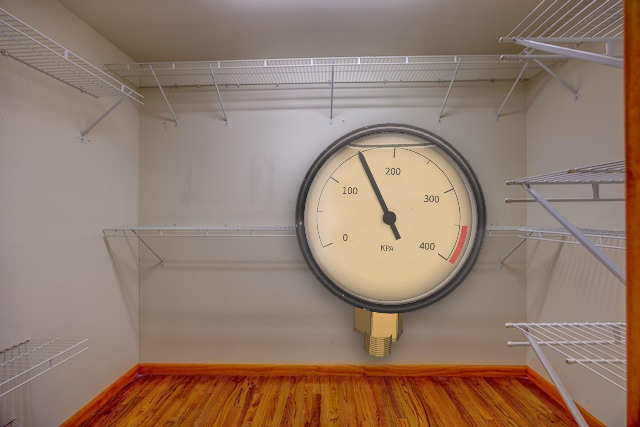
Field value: 150,kPa
